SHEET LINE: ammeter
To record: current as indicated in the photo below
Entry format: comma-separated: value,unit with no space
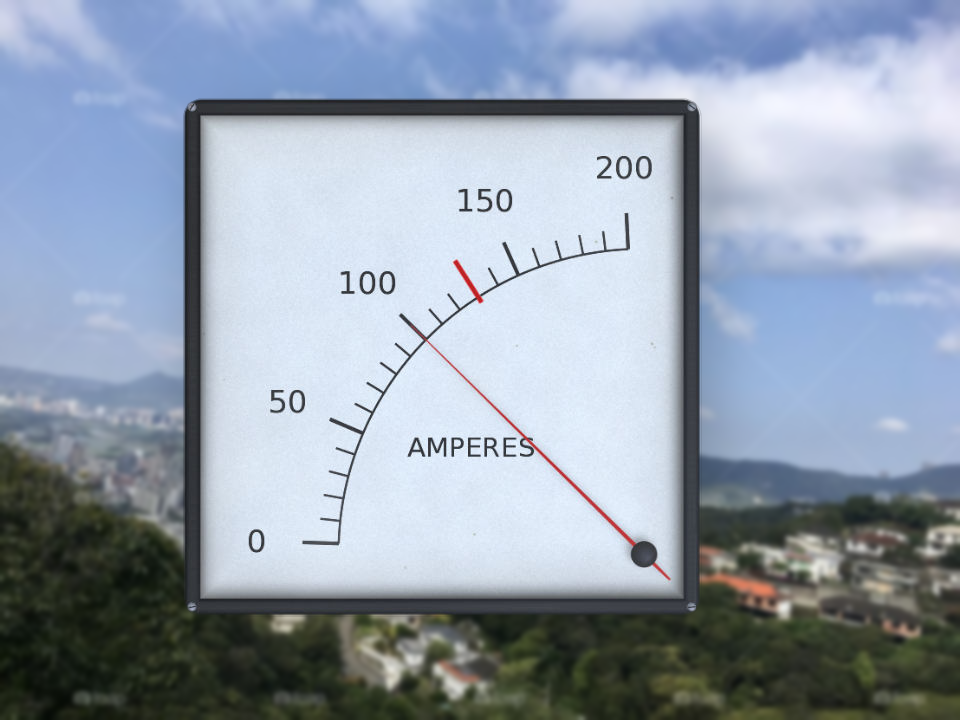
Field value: 100,A
